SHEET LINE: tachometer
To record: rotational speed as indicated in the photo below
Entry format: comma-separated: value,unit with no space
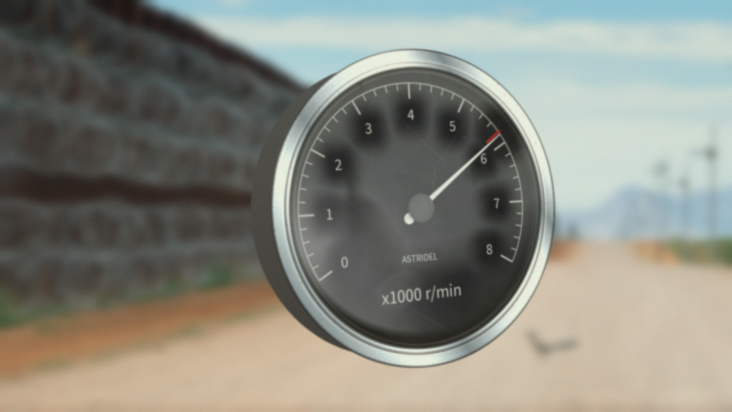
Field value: 5800,rpm
